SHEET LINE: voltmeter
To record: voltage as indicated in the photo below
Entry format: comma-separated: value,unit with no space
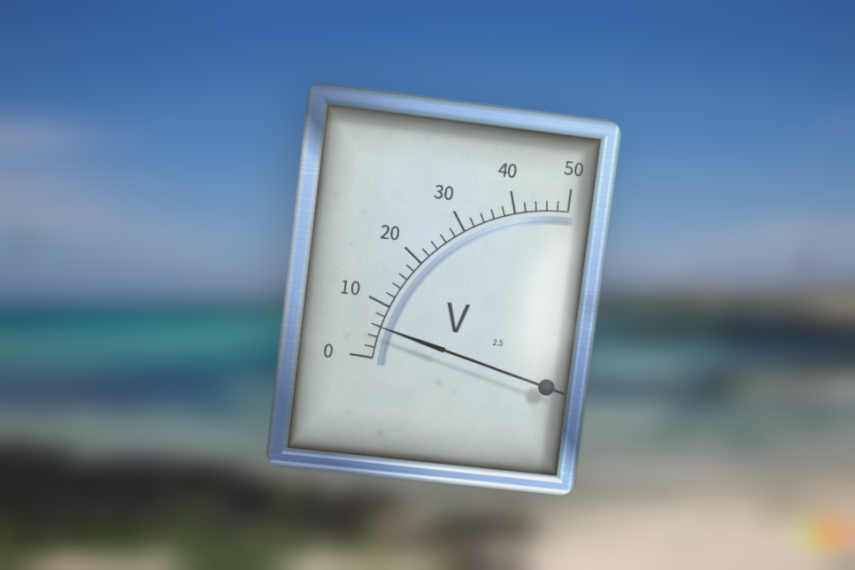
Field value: 6,V
